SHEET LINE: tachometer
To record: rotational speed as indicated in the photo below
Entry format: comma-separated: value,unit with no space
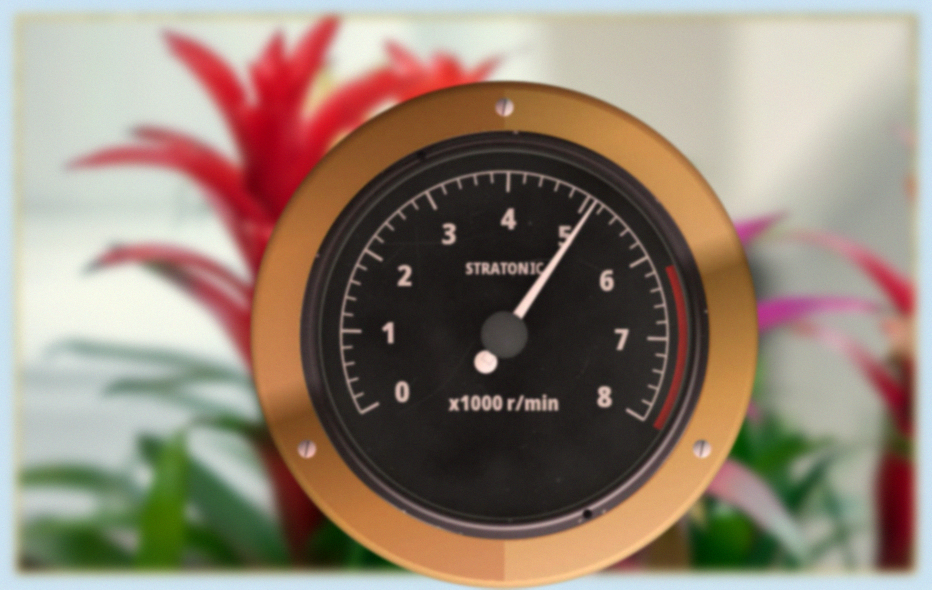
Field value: 5100,rpm
